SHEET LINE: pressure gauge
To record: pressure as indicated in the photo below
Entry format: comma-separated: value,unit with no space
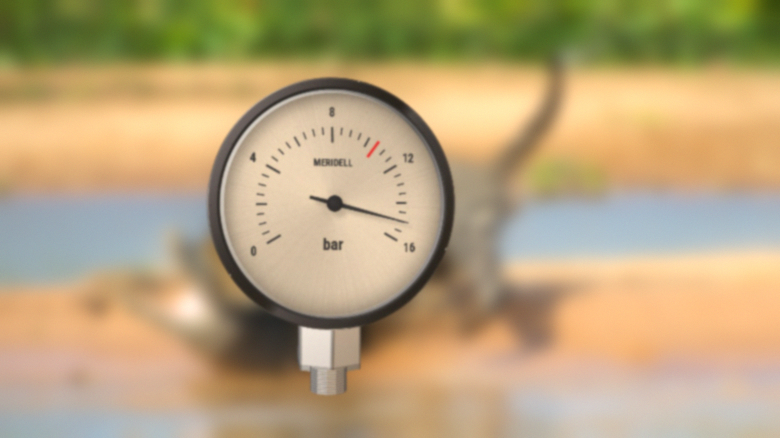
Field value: 15,bar
